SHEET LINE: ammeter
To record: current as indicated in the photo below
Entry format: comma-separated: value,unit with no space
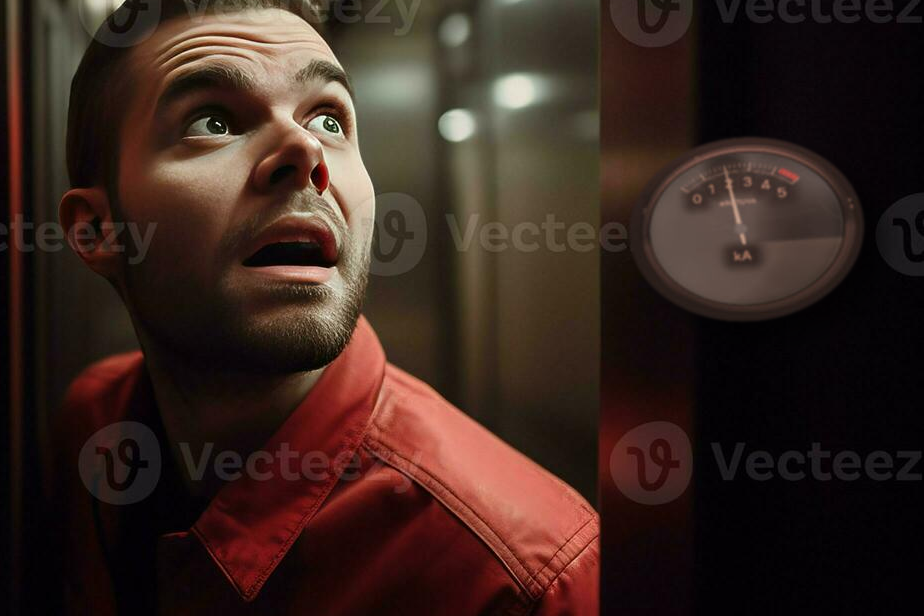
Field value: 2,kA
